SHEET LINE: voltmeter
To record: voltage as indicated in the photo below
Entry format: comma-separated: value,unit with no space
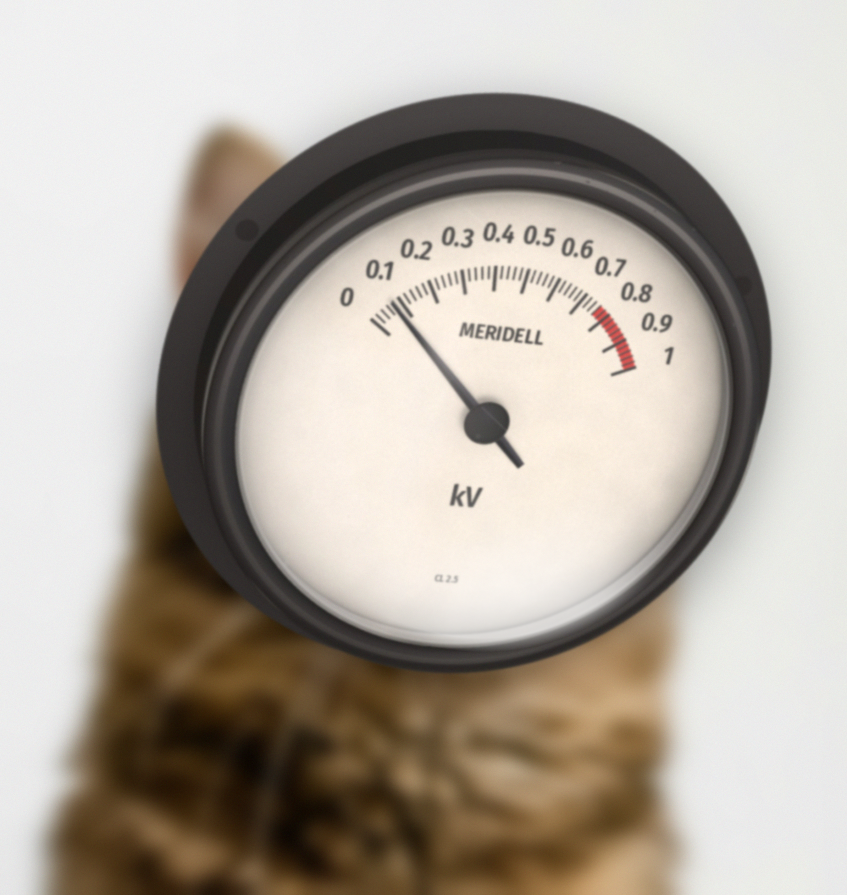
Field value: 0.08,kV
